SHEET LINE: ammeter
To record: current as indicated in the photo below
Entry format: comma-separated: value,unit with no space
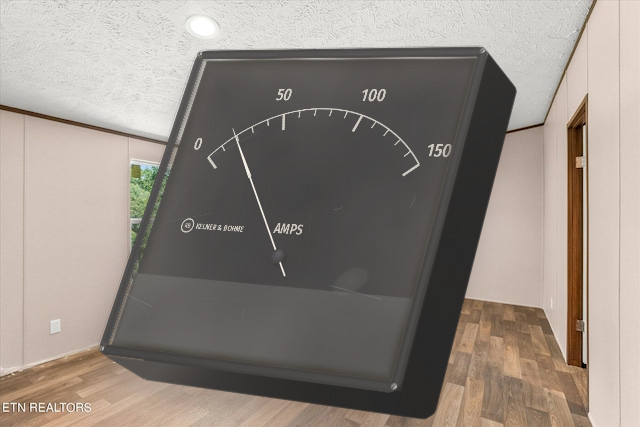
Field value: 20,A
